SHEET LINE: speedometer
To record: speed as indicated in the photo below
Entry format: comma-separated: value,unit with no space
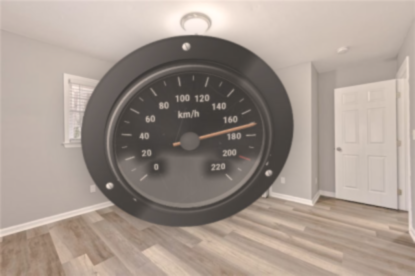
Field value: 170,km/h
